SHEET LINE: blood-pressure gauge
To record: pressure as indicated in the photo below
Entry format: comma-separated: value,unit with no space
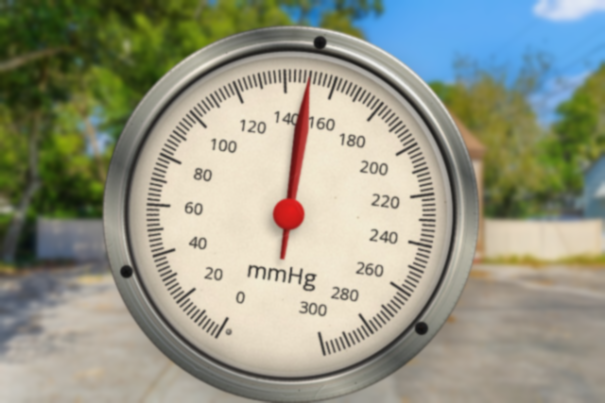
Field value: 150,mmHg
